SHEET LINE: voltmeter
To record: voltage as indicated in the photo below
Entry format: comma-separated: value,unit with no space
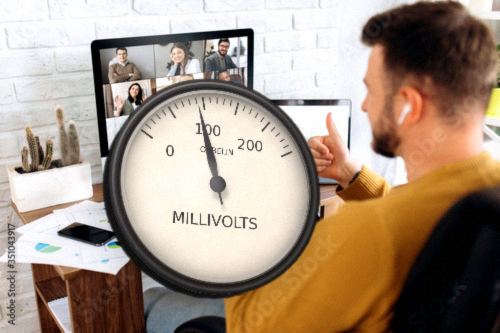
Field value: 90,mV
